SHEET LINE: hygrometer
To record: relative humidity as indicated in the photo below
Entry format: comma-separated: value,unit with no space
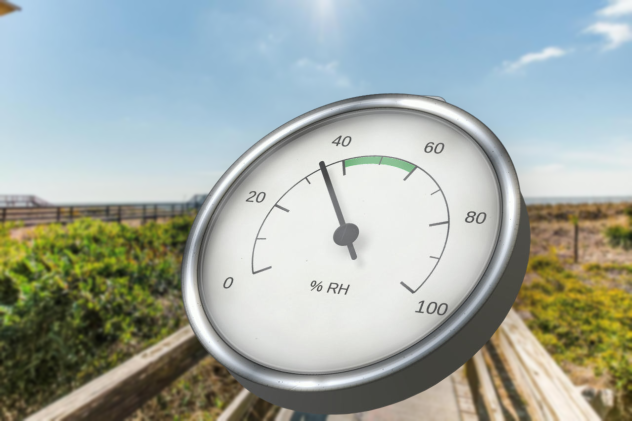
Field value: 35,%
